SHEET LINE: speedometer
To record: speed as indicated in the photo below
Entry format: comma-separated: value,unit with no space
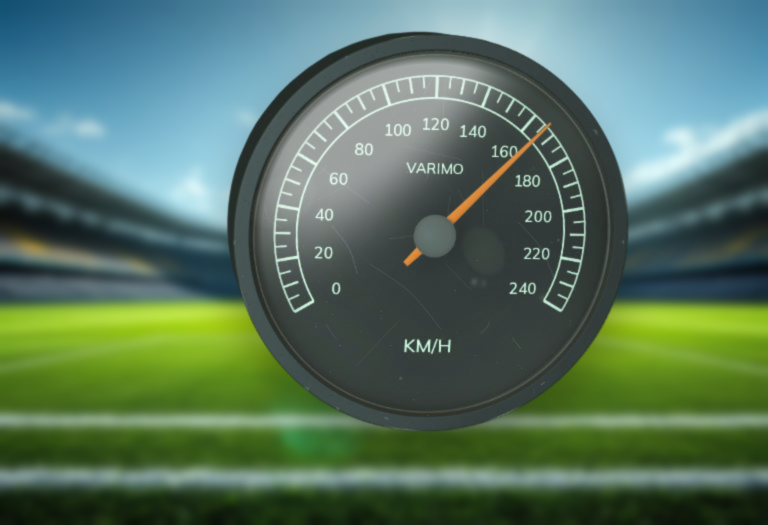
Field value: 165,km/h
